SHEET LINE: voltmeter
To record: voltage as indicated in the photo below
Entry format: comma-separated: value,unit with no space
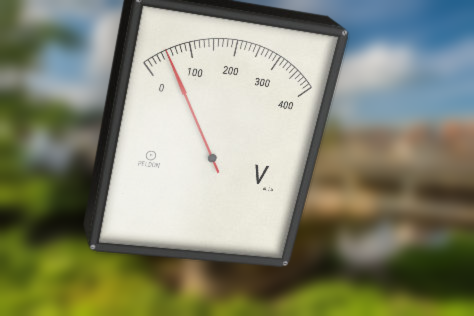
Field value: 50,V
